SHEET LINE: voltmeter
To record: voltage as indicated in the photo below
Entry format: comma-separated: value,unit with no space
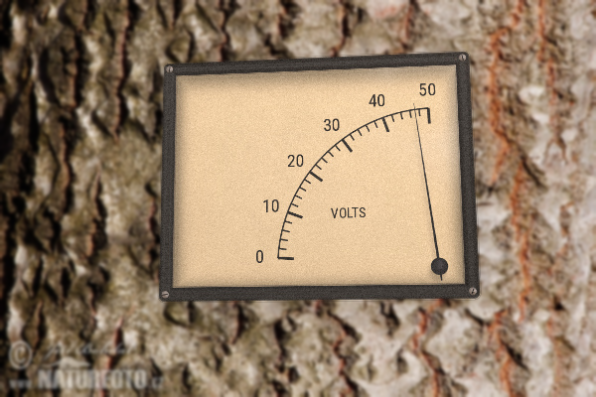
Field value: 47,V
